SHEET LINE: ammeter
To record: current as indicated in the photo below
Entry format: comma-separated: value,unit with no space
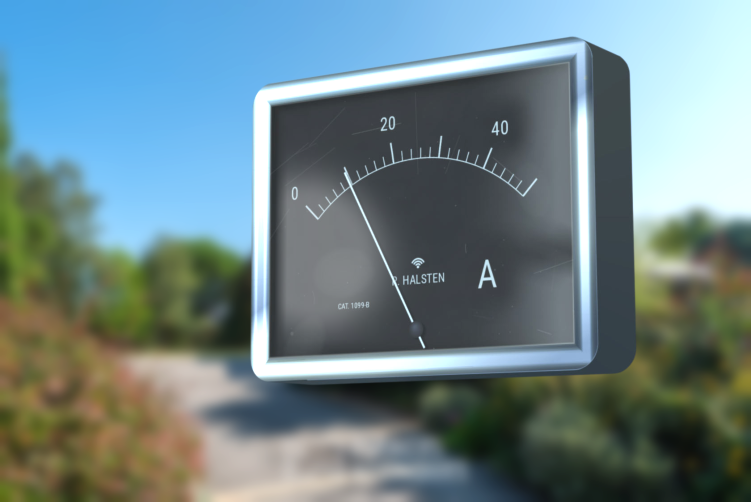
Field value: 10,A
